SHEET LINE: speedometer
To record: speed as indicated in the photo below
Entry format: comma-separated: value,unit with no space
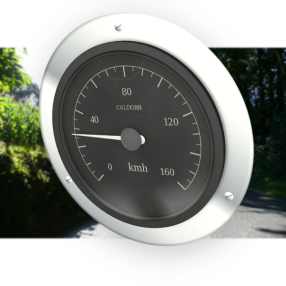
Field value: 27.5,km/h
